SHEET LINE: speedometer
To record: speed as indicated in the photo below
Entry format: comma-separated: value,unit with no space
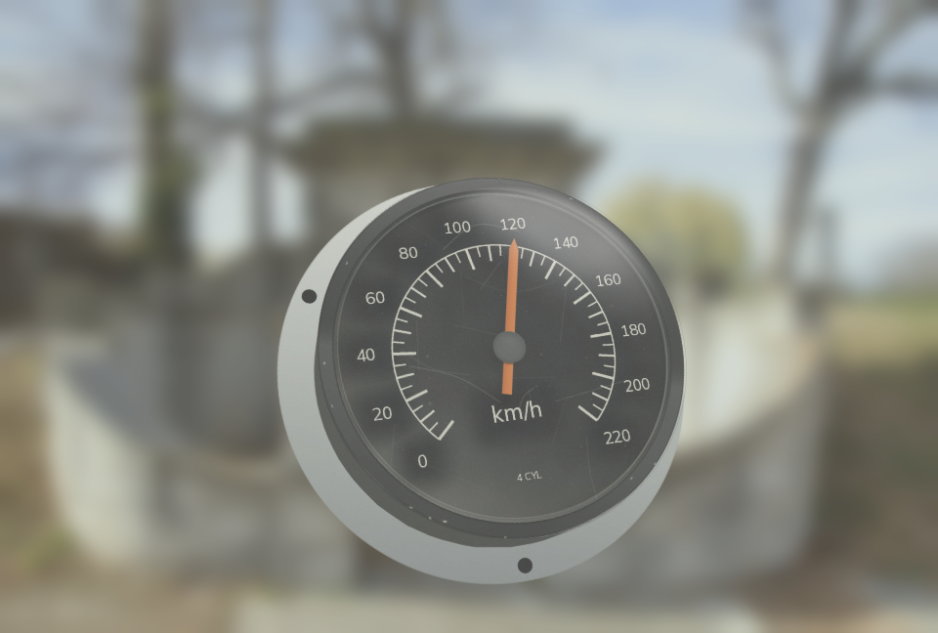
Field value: 120,km/h
